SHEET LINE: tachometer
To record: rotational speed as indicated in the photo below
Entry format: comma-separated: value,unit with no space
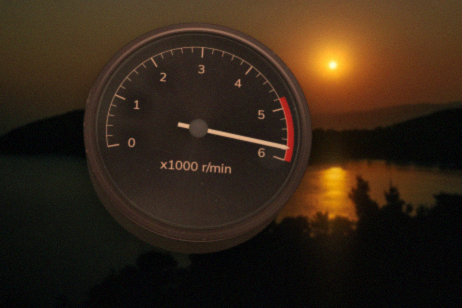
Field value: 5800,rpm
